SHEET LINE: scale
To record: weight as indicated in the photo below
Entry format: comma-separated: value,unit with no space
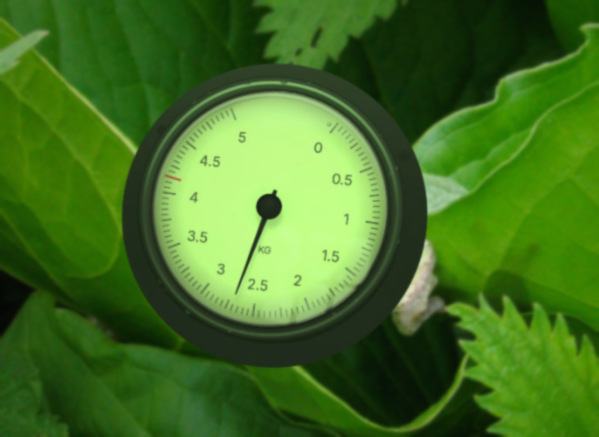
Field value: 2.7,kg
